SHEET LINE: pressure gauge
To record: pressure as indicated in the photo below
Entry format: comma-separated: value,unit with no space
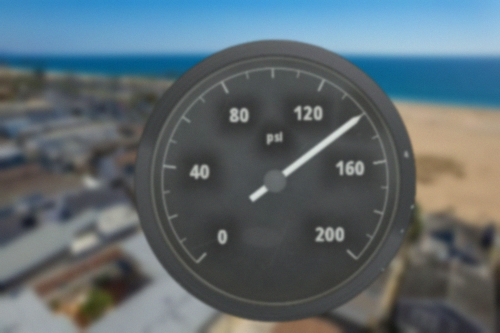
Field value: 140,psi
